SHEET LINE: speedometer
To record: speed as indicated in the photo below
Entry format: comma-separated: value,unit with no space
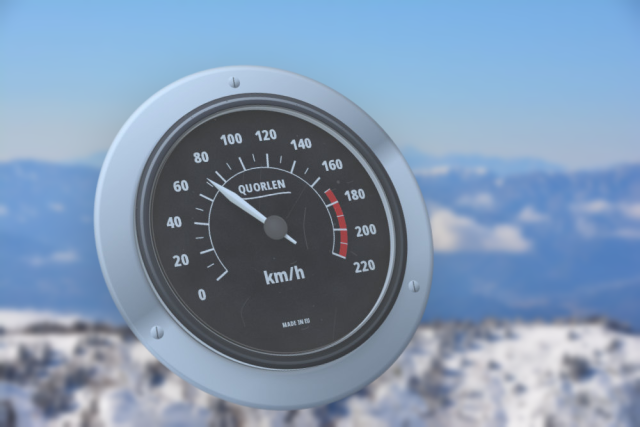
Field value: 70,km/h
